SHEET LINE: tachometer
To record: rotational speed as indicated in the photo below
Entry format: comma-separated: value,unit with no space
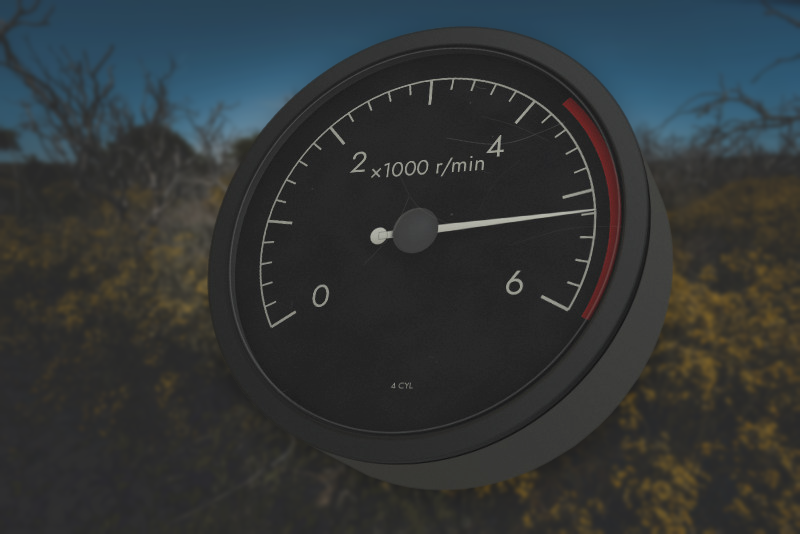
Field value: 5200,rpm
